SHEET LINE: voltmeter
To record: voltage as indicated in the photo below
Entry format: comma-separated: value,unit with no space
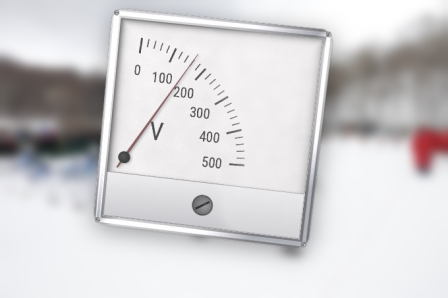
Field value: 160,V
